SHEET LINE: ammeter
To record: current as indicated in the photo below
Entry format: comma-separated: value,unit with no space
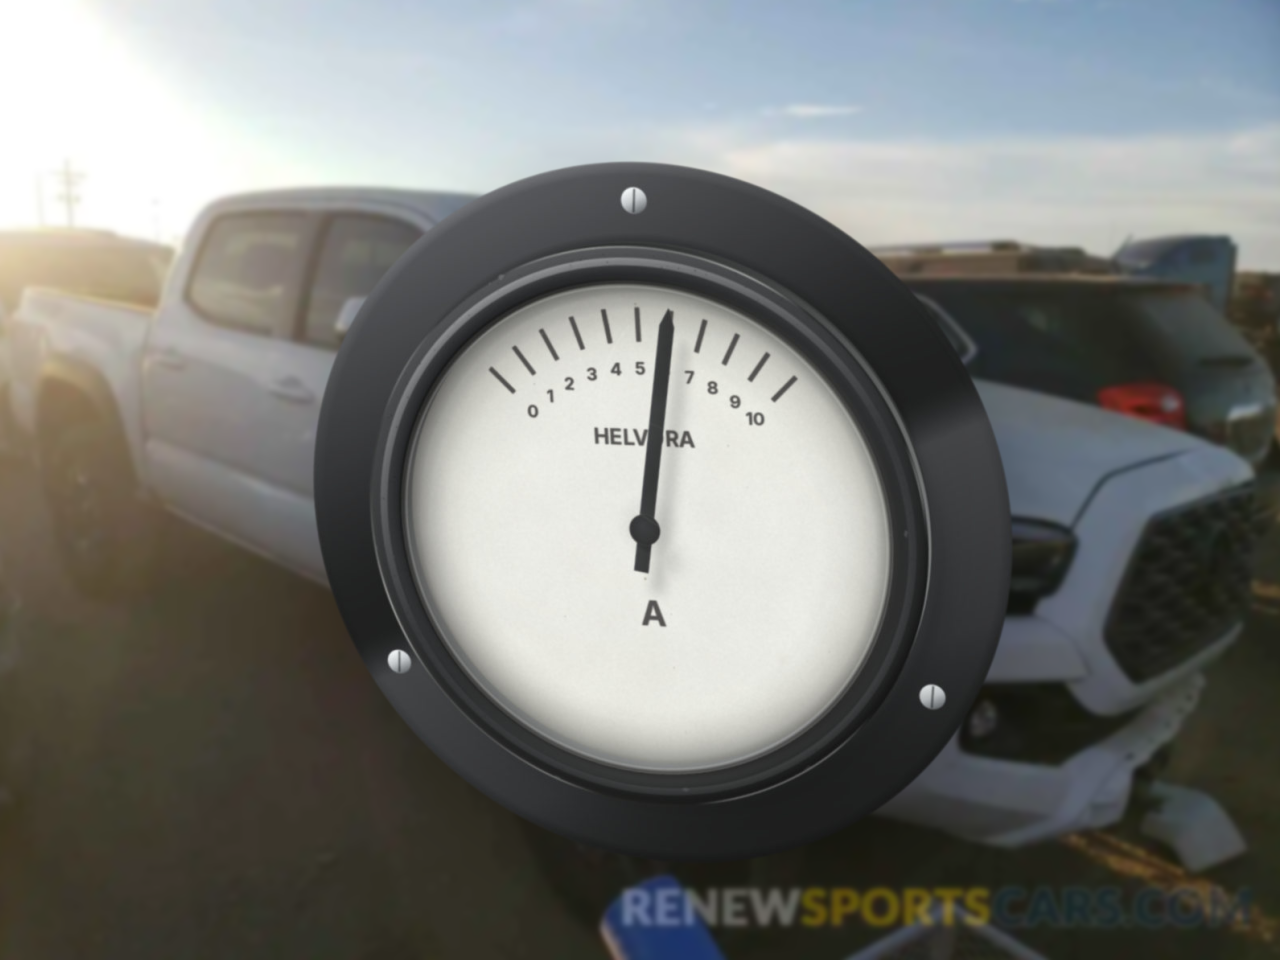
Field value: 6,A
